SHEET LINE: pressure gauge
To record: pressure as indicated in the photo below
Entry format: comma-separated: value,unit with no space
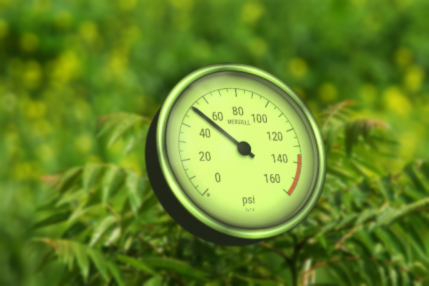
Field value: 50,psi
